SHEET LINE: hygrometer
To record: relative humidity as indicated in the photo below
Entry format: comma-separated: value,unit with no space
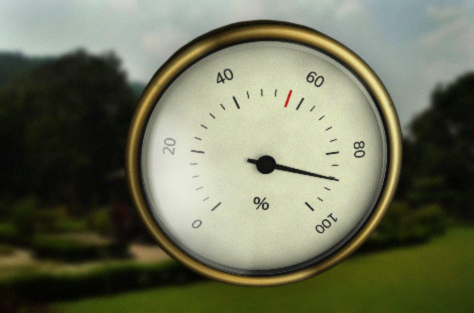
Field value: 88,%
